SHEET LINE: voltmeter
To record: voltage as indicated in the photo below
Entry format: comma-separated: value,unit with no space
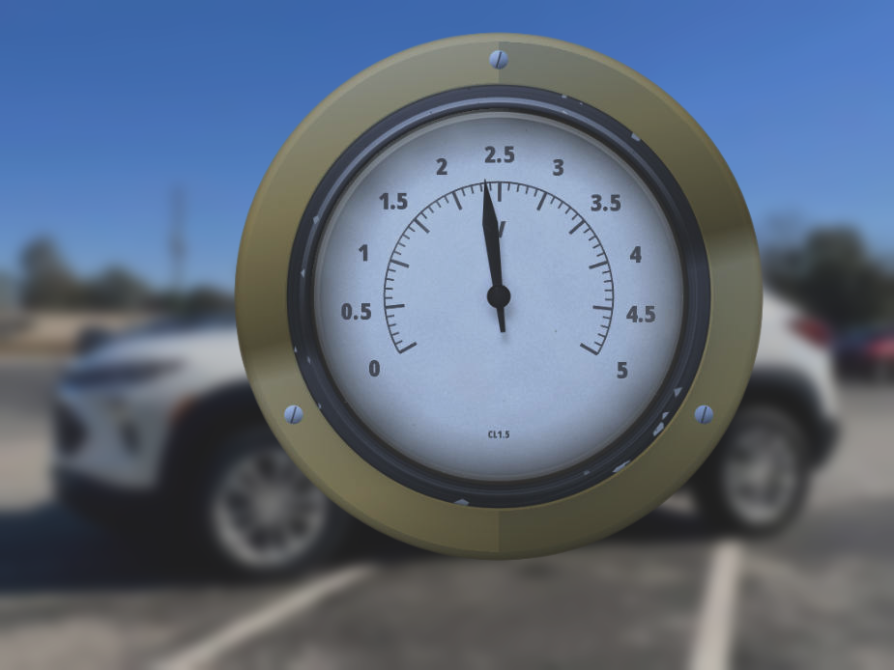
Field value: 2.35,V
